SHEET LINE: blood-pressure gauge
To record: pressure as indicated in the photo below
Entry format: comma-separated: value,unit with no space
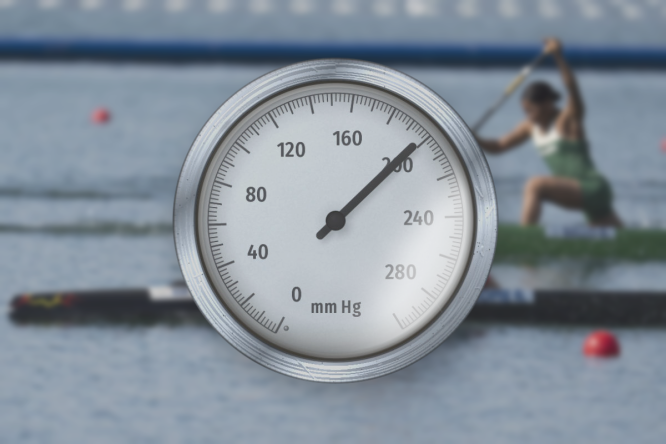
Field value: 198,mmHg
